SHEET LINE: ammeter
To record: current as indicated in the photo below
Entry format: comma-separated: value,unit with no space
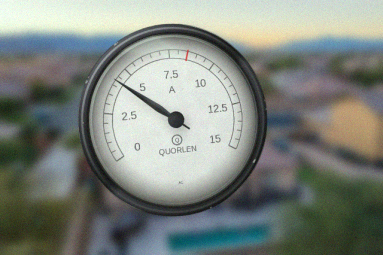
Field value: 4.25,A
